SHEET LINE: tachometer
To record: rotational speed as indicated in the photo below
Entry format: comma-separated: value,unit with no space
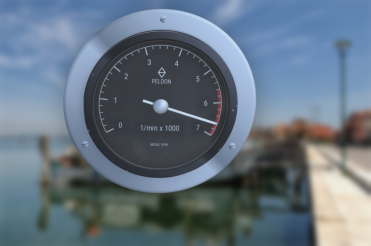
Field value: 6600,rpm
